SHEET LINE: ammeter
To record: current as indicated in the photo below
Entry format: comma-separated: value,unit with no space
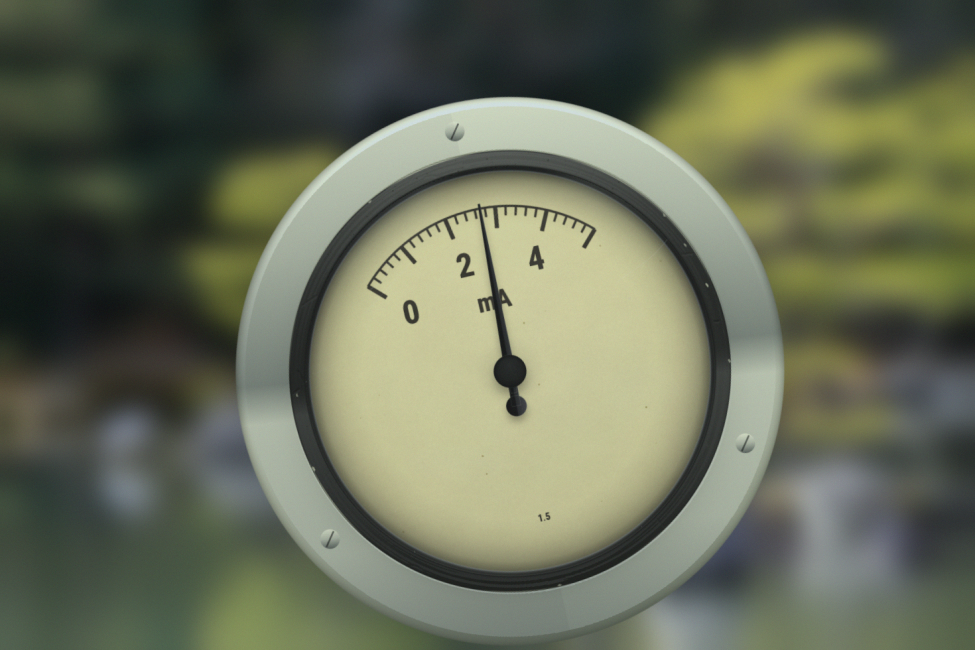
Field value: 2.7,mA
